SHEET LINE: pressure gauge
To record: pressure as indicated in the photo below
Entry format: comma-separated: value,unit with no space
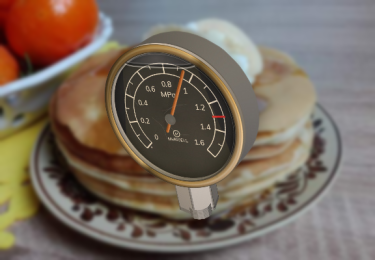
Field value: 0.95,MPa
